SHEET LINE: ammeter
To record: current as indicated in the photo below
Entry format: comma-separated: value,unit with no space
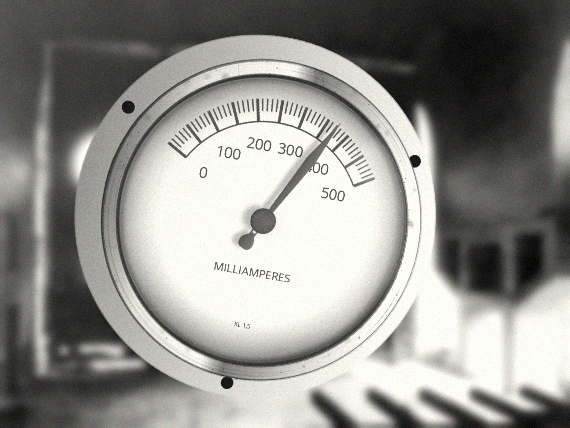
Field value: 370,mA
